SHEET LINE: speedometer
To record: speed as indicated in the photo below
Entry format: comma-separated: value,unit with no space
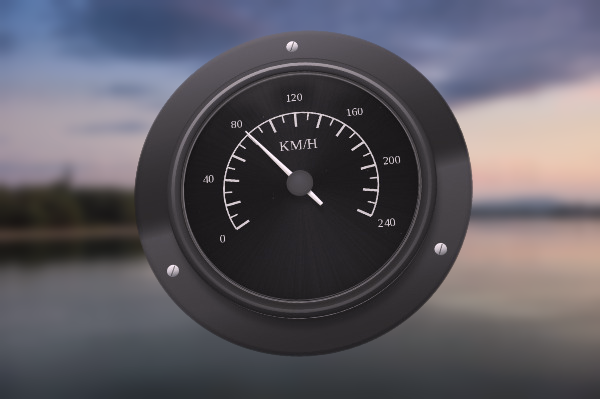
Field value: 80,km/h
